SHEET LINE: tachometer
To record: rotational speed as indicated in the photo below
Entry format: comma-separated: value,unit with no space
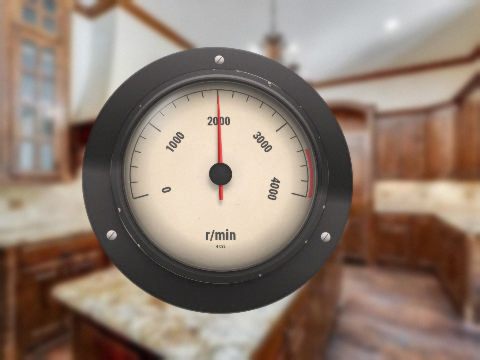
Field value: 2000,rpm
